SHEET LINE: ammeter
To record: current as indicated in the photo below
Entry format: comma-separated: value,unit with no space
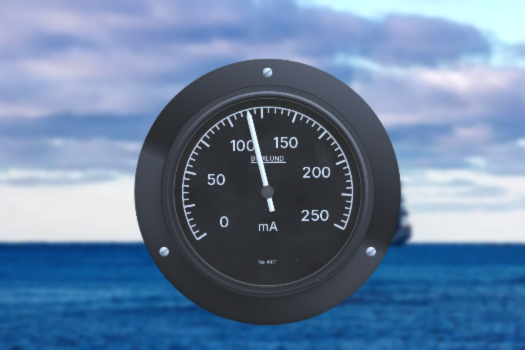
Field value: 115,mA
